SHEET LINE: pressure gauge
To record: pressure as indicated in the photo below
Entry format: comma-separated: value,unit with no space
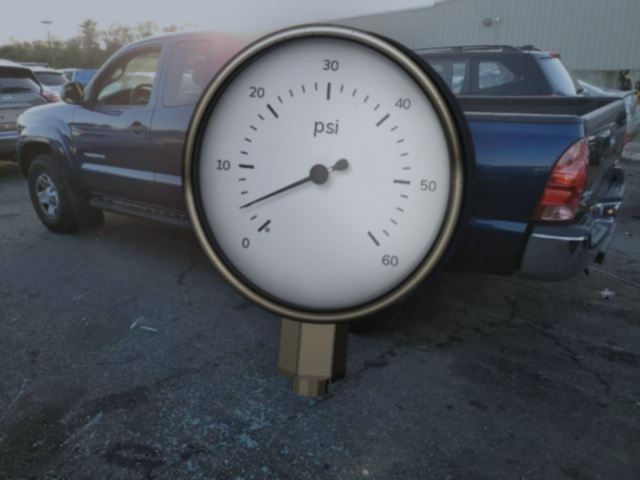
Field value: 4,psi
